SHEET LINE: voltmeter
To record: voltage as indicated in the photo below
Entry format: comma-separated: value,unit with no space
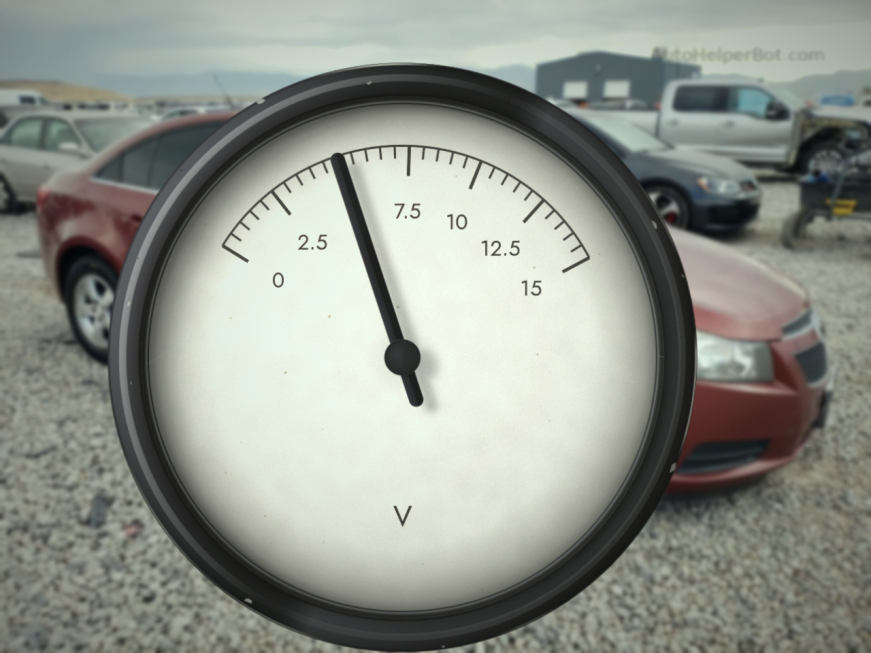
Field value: 5,V
